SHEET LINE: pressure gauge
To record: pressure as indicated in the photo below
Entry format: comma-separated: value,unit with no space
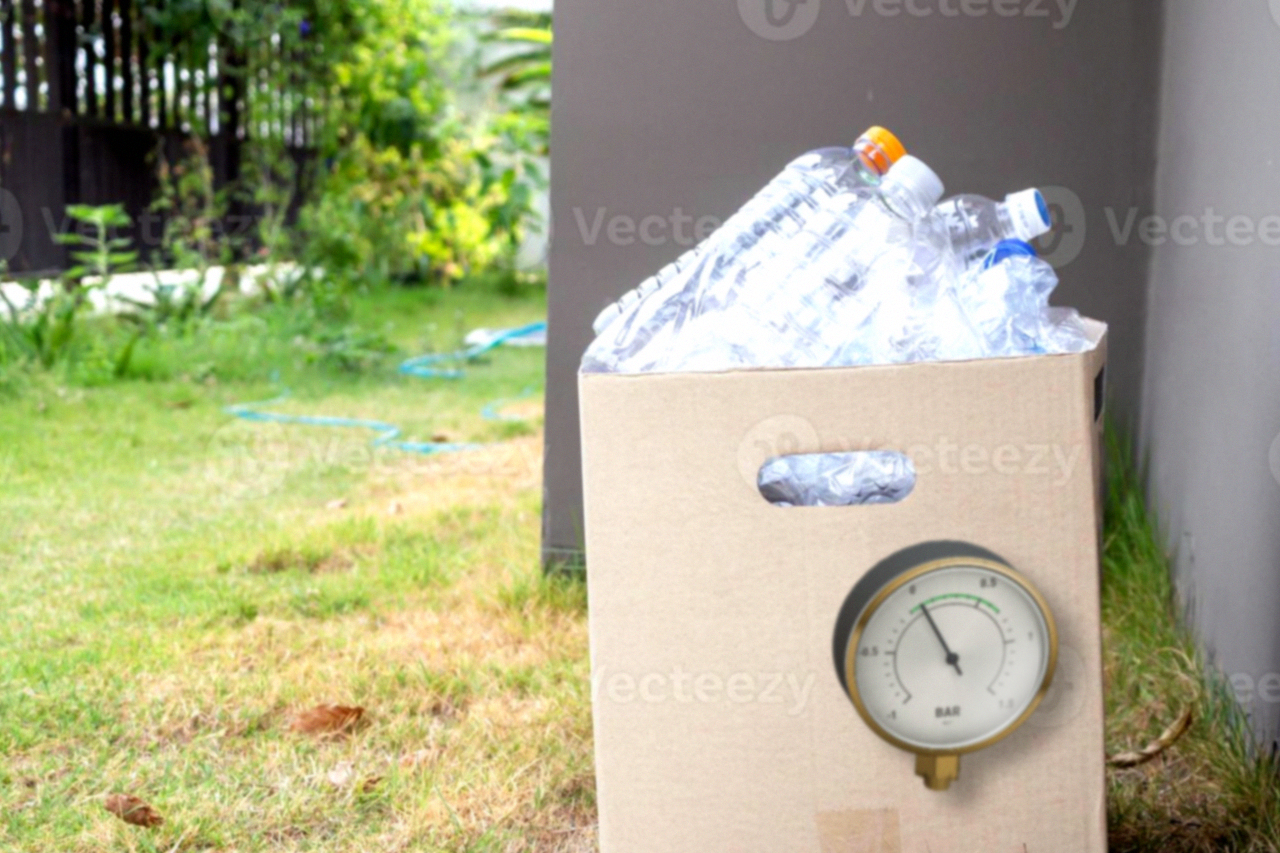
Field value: 0,bar
